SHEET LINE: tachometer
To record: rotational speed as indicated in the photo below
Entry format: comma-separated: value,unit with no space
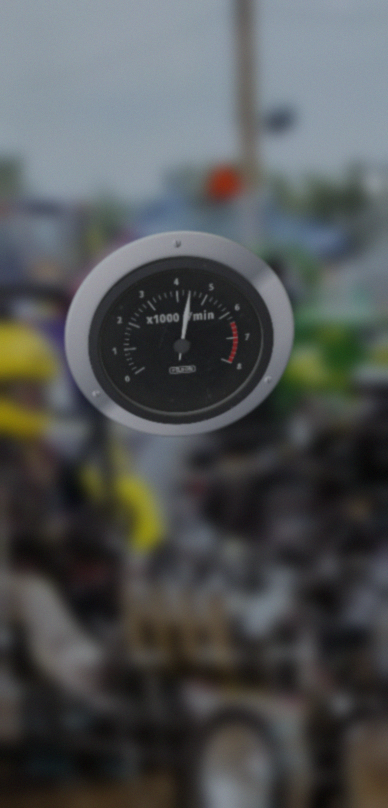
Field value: 4400,rpm
